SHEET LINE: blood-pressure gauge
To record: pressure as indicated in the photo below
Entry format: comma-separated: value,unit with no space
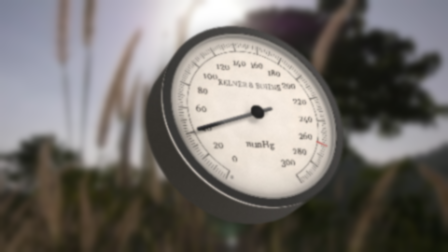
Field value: 40,mmHg
